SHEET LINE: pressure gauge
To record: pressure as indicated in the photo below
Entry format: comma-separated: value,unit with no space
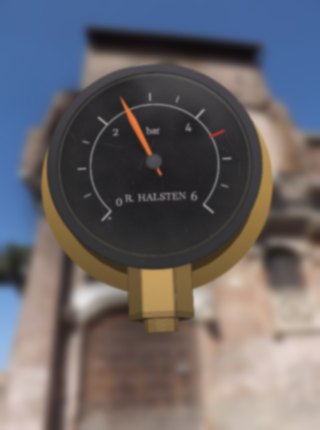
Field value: 2.5,bar
